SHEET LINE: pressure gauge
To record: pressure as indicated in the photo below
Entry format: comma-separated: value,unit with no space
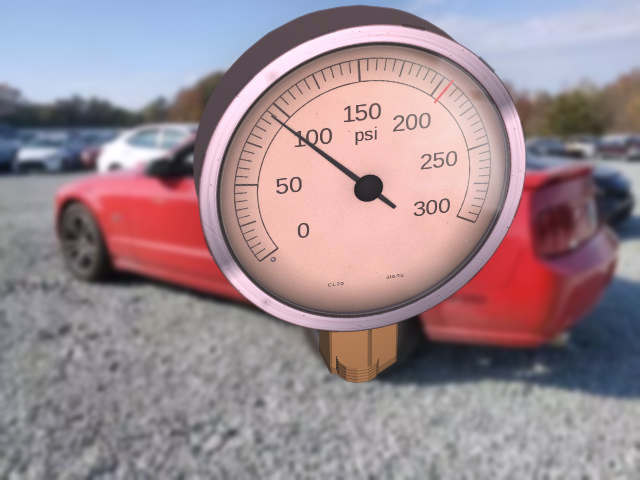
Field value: 95,psi
